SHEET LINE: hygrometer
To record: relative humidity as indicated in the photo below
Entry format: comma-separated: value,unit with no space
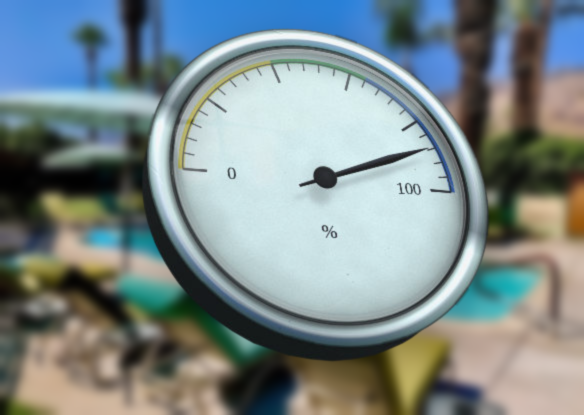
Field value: 88,%
